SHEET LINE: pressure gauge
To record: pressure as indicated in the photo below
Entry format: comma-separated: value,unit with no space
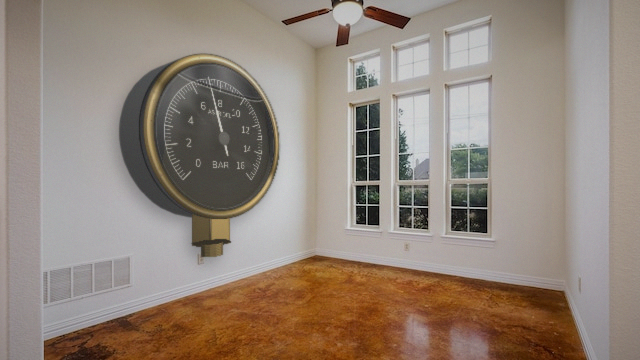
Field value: 7,bar
